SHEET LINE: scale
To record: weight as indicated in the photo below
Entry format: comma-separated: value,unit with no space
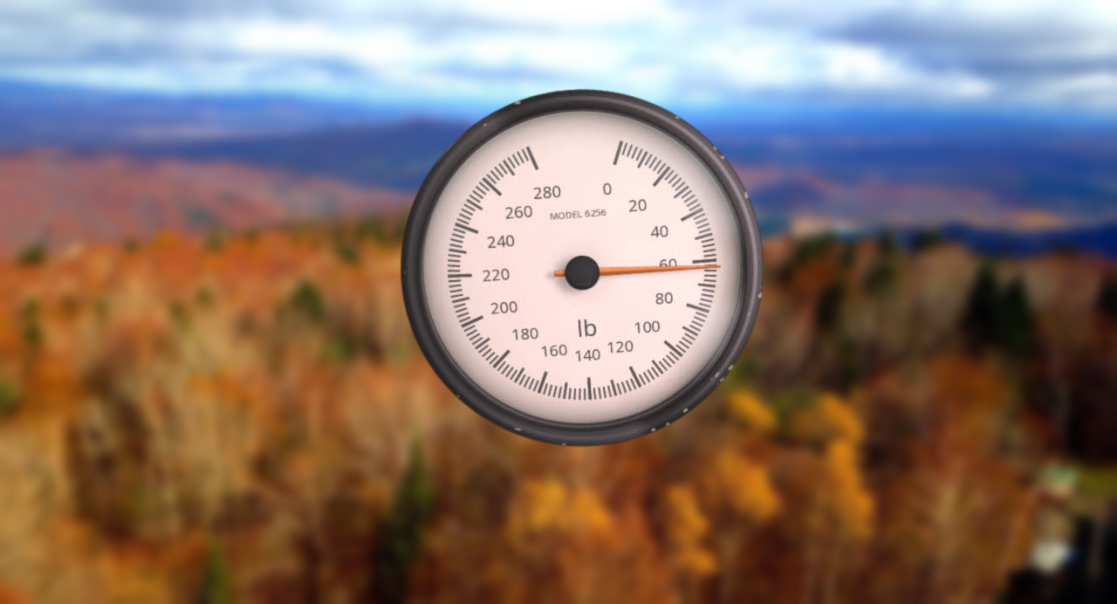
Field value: 62,lb
